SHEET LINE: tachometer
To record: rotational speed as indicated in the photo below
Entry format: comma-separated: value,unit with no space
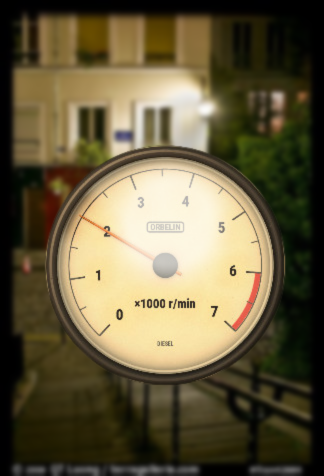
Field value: 2000,rpm
